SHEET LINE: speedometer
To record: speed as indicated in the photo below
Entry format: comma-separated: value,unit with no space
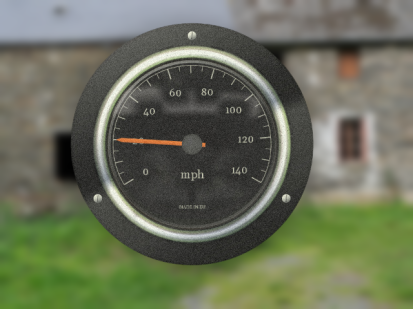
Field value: 20,mph
